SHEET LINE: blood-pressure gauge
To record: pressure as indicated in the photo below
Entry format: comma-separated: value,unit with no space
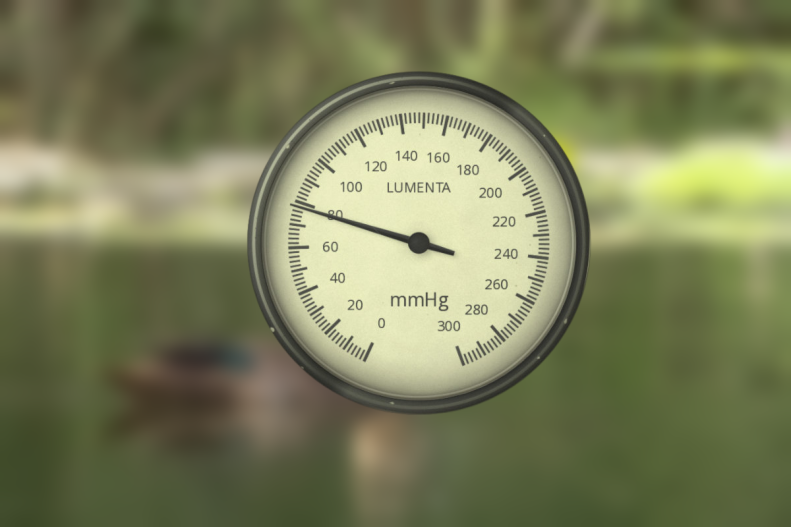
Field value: 78,mmHg
